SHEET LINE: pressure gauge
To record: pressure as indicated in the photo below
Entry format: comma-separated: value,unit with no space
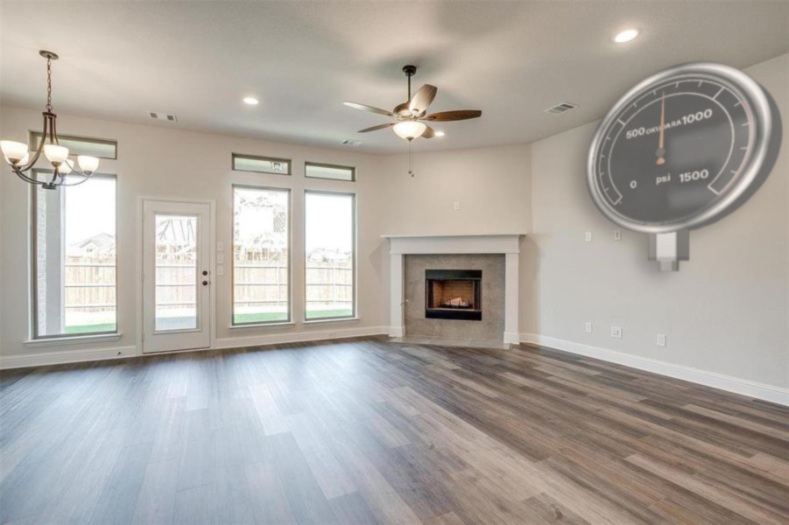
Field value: 750,psi
